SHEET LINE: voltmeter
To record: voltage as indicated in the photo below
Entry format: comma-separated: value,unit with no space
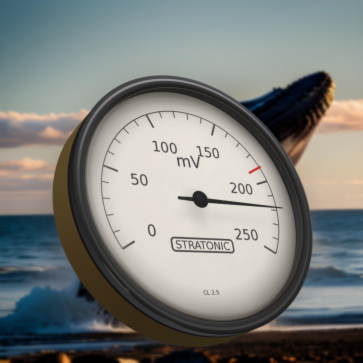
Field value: 220,mV
